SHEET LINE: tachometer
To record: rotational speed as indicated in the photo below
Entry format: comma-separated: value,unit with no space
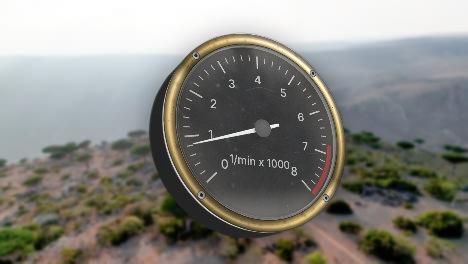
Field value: 800,rpm
